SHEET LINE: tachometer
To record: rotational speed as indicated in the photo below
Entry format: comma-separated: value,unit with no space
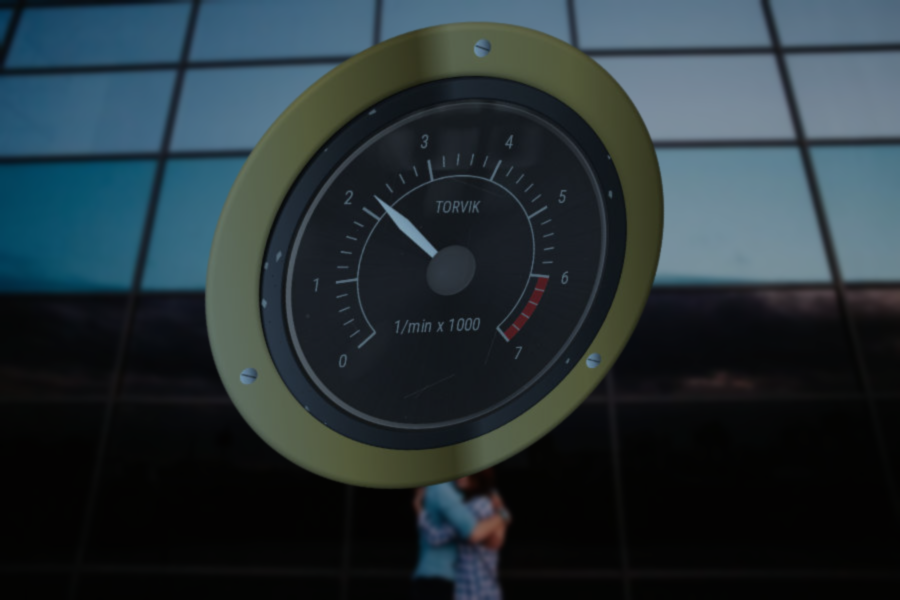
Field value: 2200,rpm
